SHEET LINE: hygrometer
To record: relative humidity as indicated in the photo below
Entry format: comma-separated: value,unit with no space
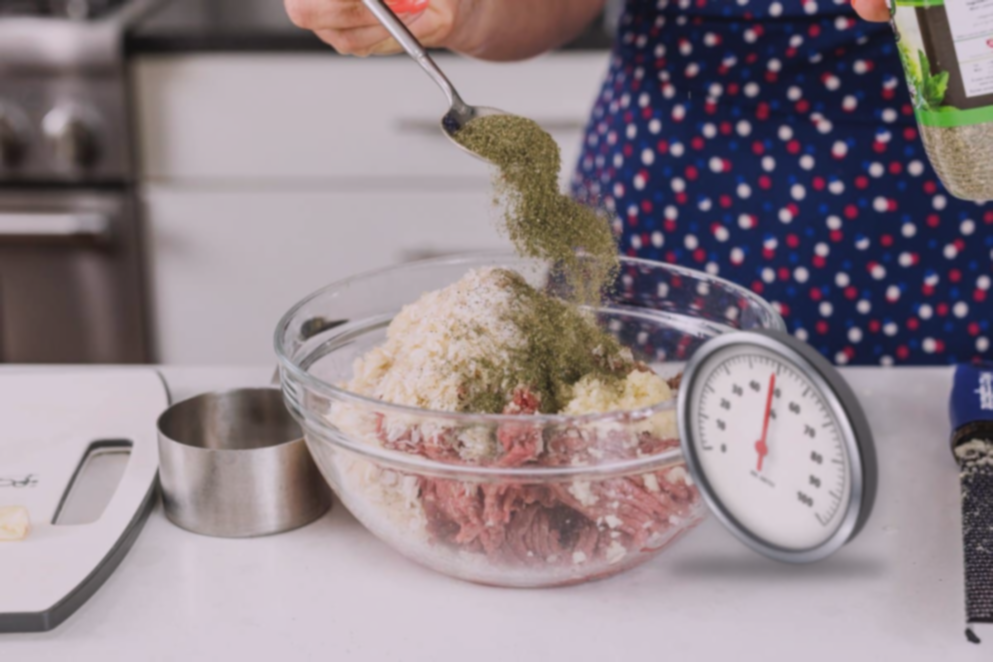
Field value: 50,%
